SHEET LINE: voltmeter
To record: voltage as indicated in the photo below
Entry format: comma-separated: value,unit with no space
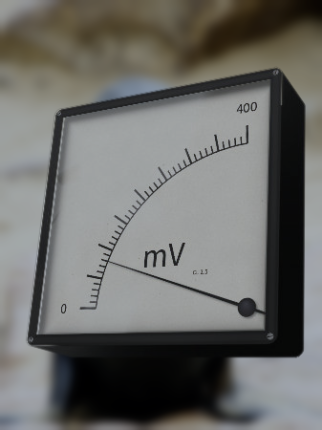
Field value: 80,mV
